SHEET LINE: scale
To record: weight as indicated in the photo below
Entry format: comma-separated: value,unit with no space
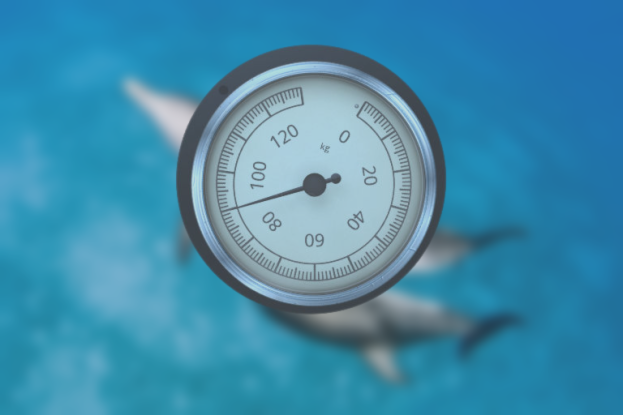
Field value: 90,kg
